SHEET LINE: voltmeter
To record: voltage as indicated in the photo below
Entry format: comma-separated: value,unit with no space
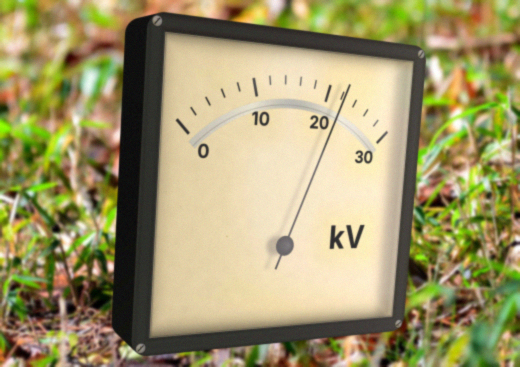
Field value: 22,kV
